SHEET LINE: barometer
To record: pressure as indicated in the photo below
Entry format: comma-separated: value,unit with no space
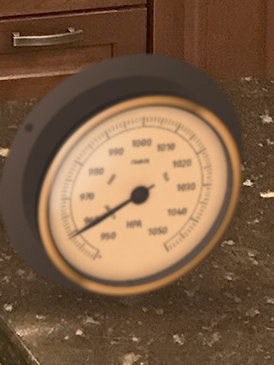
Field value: 960,hPa
